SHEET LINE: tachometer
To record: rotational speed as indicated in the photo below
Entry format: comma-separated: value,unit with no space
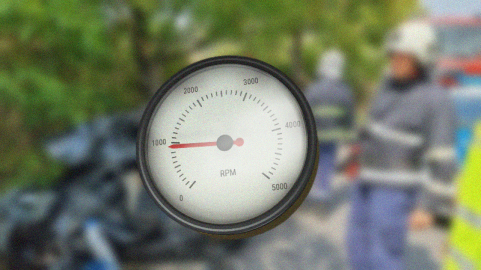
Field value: 900,rpm
